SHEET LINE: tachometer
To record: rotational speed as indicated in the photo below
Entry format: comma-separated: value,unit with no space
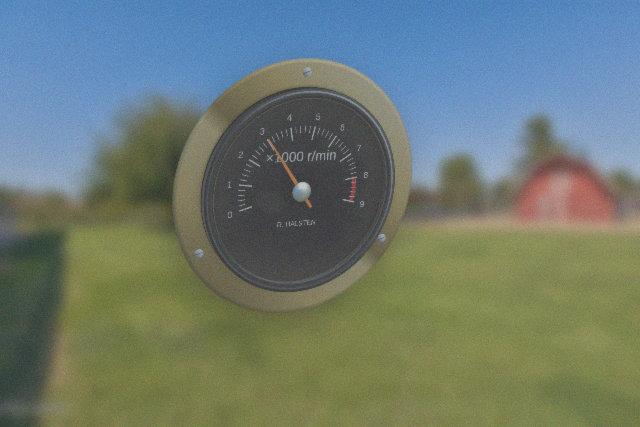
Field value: 3000,rpm
